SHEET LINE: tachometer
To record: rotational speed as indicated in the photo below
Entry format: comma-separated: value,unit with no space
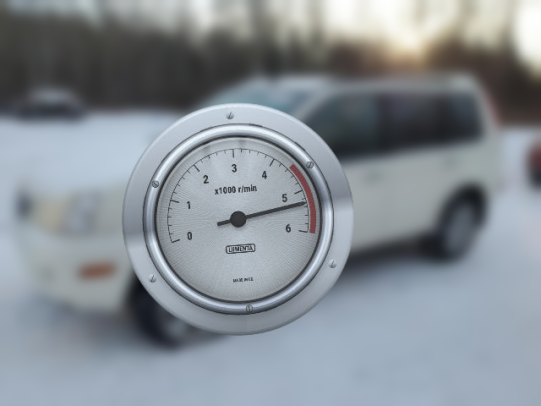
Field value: 5300,rpm
